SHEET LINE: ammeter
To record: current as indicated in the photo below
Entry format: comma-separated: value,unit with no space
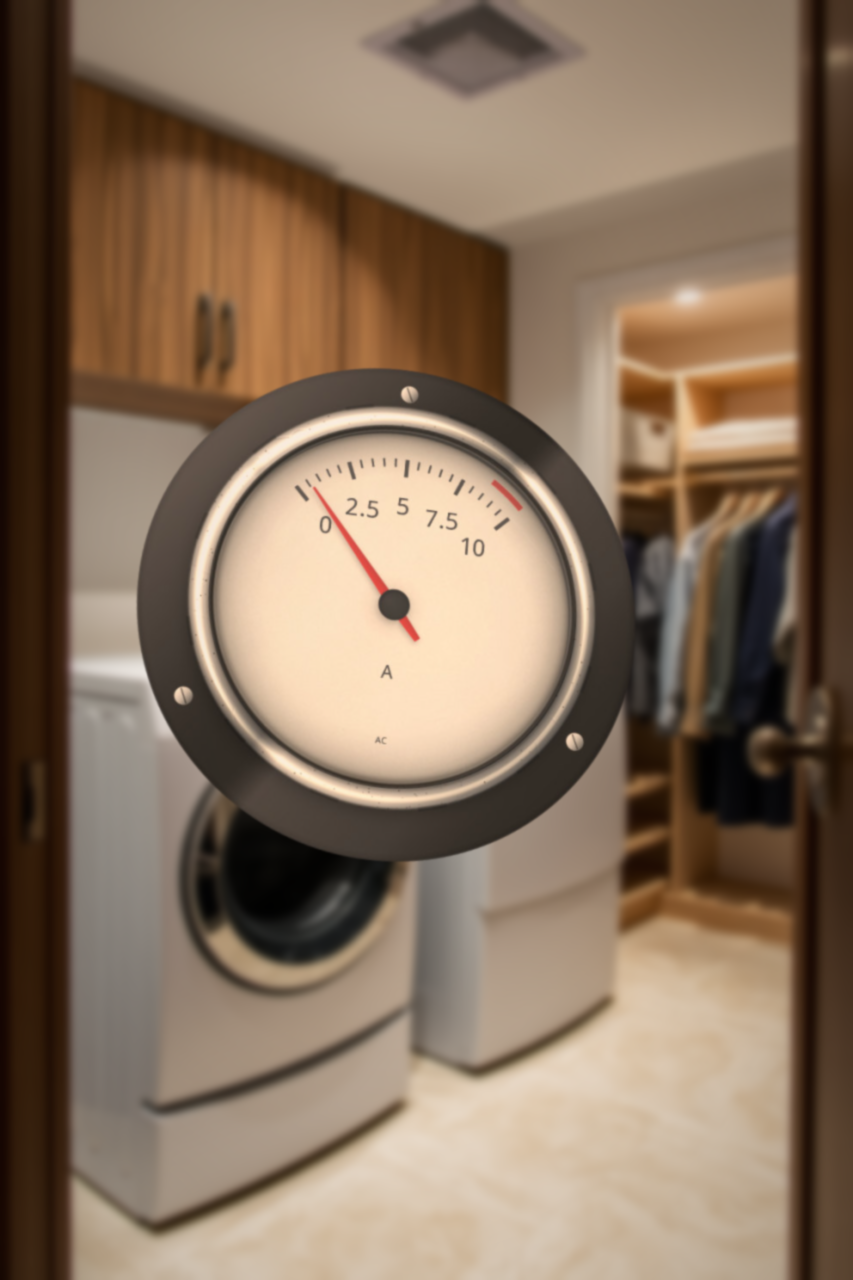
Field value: 0.5,A
